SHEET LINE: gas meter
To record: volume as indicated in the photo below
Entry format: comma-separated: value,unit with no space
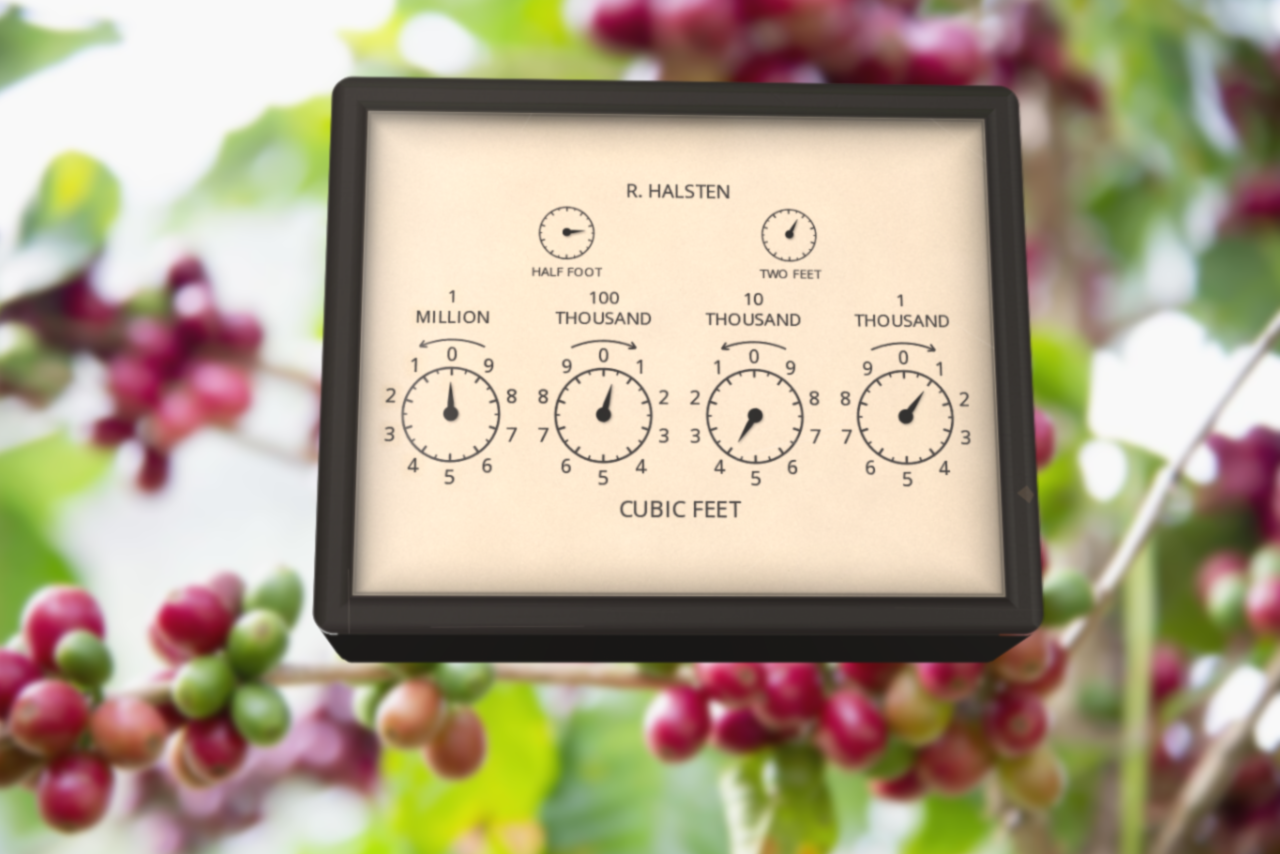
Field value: 4100,ft³
